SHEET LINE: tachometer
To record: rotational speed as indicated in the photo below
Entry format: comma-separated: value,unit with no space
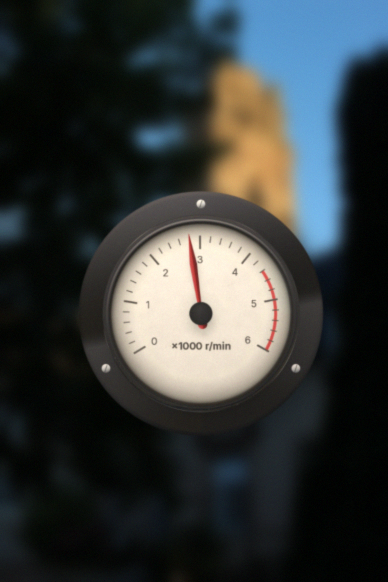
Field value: 2800,rpm
